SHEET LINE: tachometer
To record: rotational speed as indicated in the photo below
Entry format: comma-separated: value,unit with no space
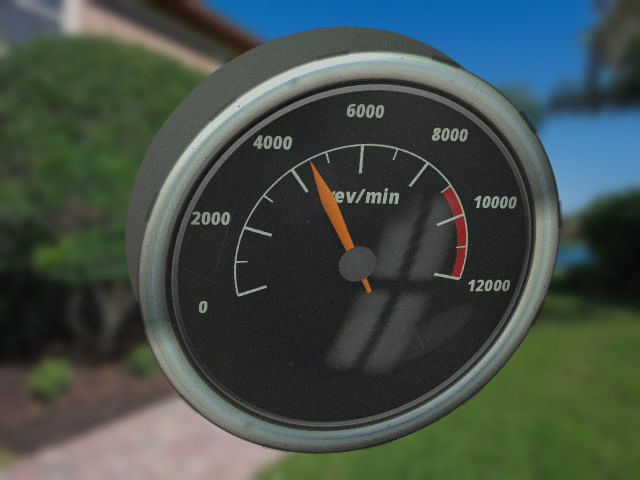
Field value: 4500,rpm
